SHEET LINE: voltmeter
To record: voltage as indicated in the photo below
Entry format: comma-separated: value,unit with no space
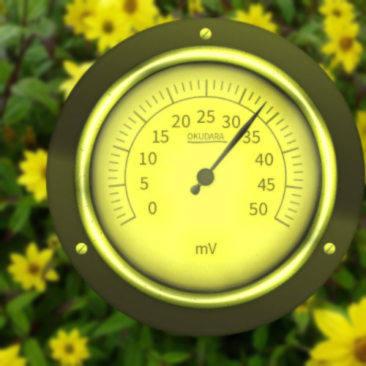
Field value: 33,mV
